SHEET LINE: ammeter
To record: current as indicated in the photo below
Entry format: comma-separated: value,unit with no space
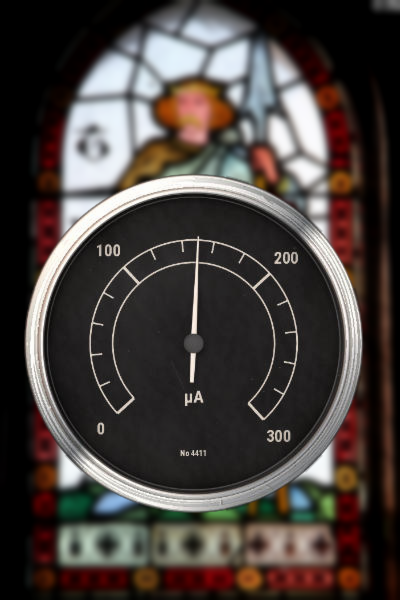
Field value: 150,µA
